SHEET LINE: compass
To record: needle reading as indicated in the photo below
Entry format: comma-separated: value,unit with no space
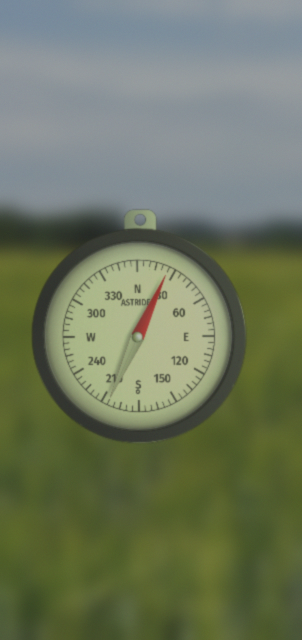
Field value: 25,°
